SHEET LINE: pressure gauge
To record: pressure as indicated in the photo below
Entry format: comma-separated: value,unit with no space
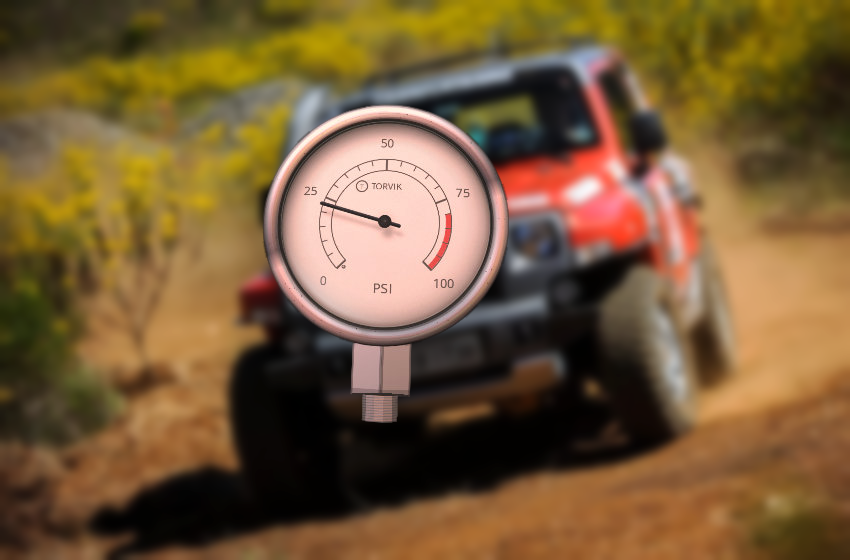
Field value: 22.5,psi
